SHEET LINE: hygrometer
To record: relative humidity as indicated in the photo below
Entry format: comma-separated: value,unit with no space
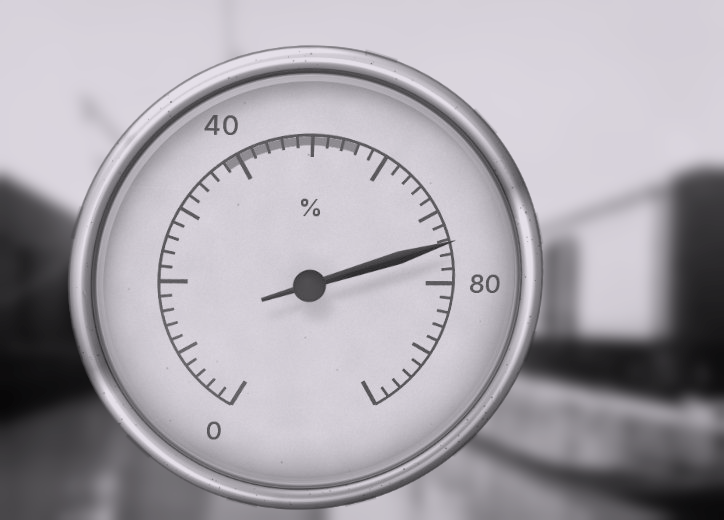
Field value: 74,%
